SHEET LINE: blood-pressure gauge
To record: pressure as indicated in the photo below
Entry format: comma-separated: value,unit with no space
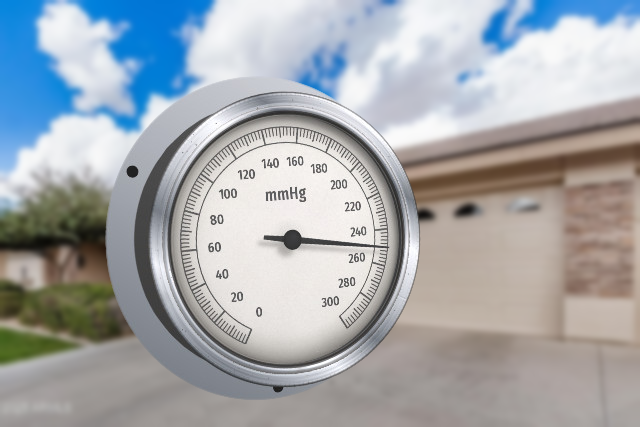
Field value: 250,mmHg
